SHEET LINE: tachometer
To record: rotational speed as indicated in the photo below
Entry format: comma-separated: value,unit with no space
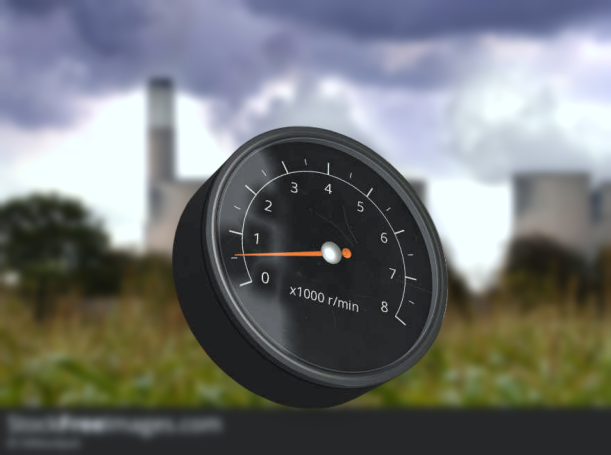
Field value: 500,rpm
